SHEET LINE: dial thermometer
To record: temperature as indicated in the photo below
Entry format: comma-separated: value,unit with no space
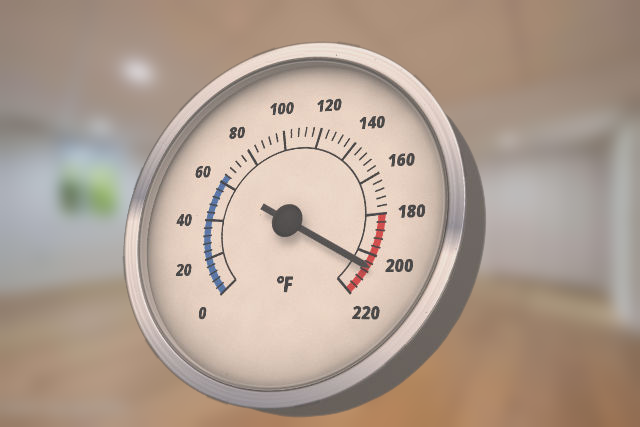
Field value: 206,°F
